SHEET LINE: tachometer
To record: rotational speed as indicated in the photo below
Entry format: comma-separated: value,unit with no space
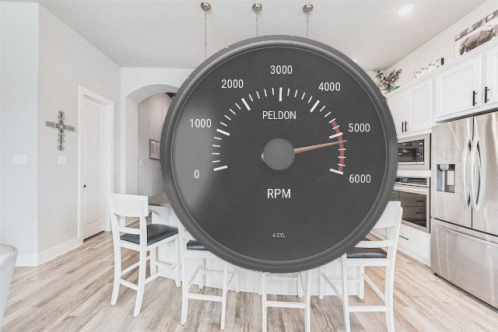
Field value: 5200,rpm
